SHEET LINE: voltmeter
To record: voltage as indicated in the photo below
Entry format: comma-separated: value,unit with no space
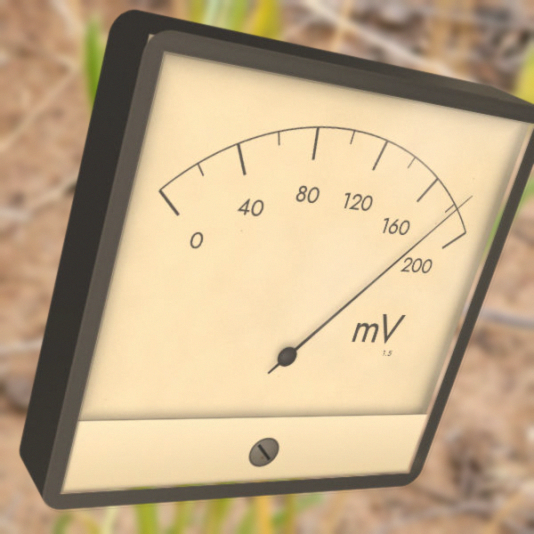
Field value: 180,mV
